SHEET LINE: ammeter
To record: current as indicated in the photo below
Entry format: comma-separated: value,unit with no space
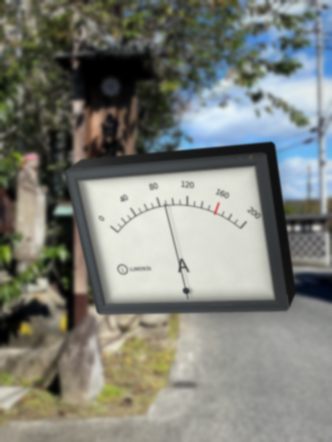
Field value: 90,A
